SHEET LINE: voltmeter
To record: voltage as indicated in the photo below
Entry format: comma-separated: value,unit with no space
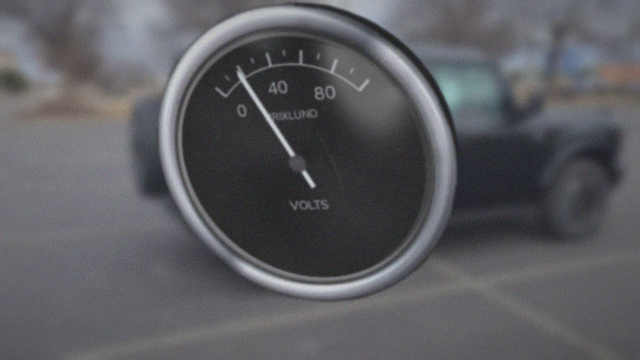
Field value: 20,V
